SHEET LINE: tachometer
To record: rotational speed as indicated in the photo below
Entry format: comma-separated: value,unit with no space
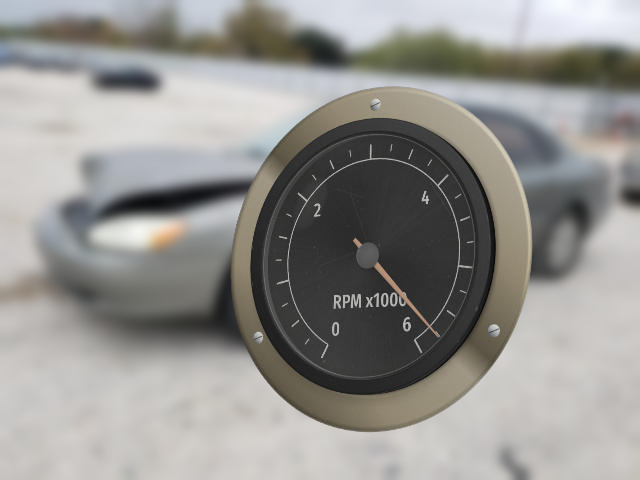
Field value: 5750,rpm
